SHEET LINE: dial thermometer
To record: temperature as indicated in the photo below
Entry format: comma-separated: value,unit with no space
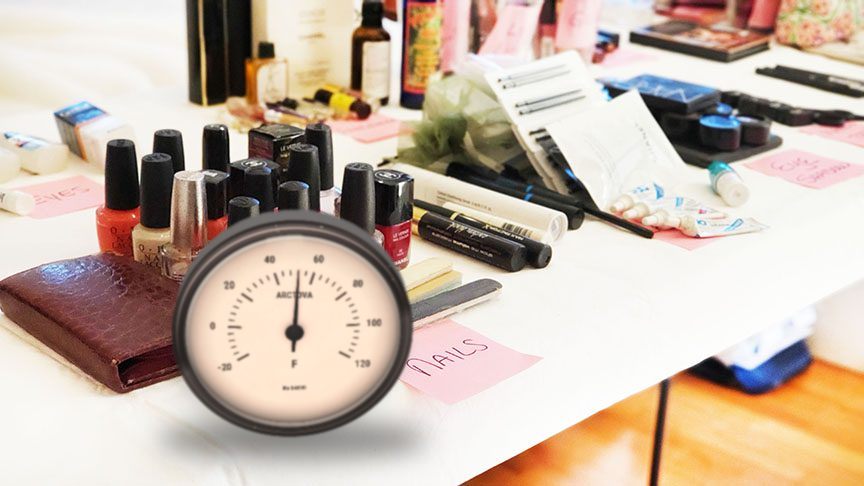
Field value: 52,°F
